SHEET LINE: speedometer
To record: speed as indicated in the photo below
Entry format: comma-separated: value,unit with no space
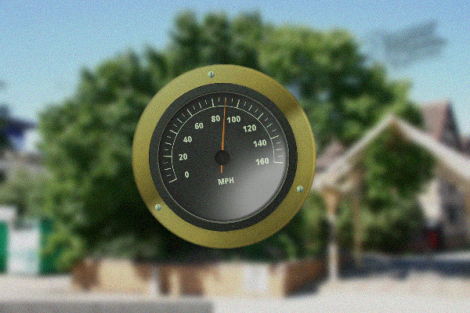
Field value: 90,mph
